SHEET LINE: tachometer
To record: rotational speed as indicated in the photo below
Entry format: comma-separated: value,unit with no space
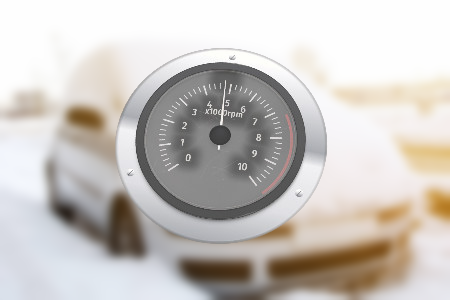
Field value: 4800,rpm
